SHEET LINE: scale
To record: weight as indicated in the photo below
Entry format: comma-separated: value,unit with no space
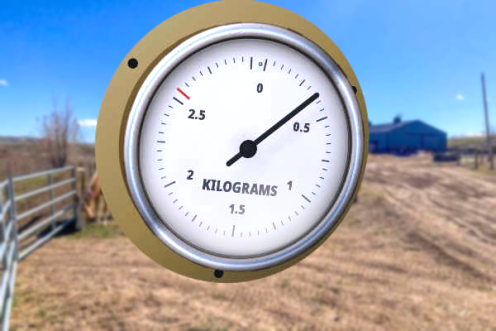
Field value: 0.35,kg
